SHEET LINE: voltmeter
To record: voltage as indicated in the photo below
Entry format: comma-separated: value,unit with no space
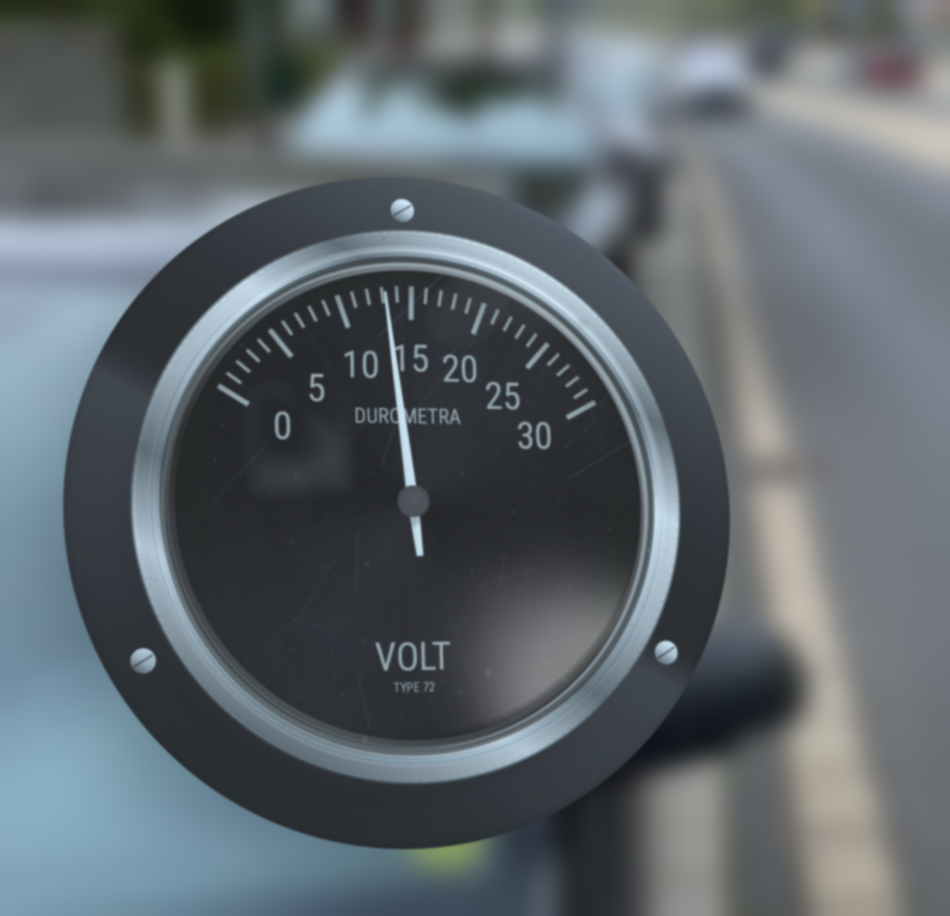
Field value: 13,V
